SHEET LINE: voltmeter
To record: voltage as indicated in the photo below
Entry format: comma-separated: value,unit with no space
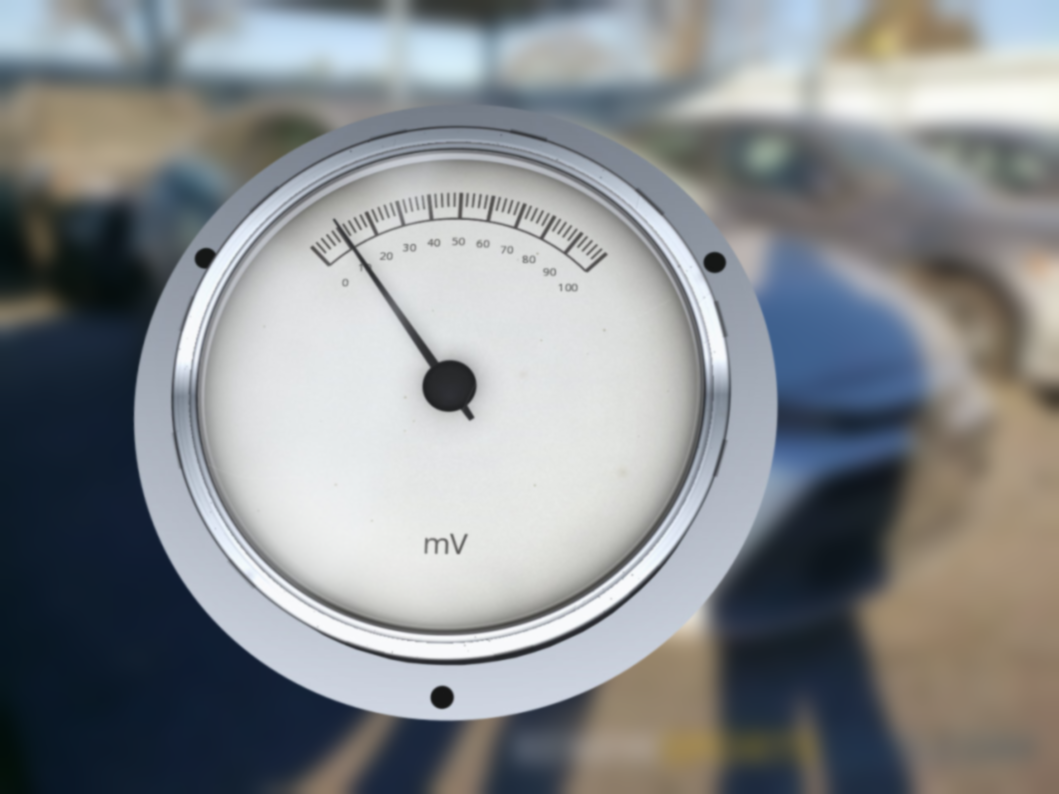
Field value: 10,mV
